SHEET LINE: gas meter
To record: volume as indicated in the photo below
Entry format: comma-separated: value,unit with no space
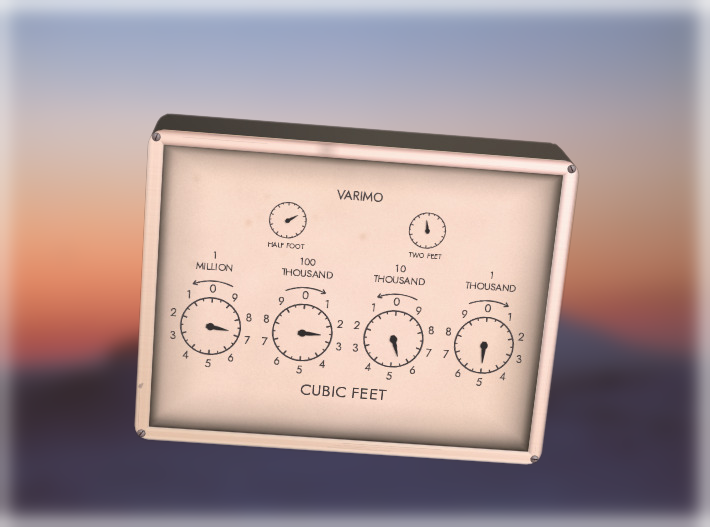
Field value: 725500,ft³
